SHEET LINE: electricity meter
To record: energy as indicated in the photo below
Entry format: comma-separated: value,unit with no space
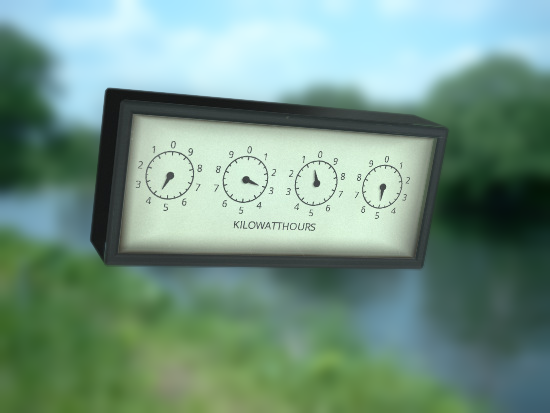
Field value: 4305,kWh
